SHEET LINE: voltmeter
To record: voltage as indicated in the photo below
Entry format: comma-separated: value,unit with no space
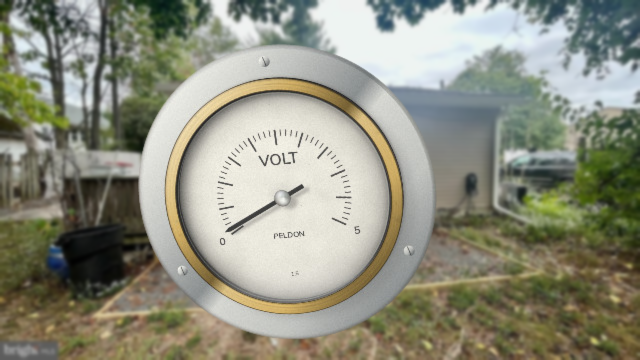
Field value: 0.1,V
